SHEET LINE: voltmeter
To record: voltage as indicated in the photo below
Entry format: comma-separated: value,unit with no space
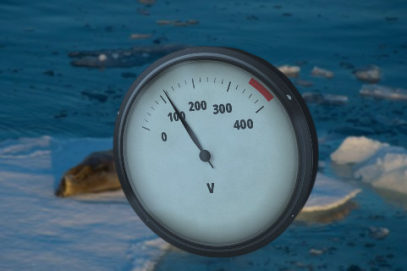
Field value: 120,V
